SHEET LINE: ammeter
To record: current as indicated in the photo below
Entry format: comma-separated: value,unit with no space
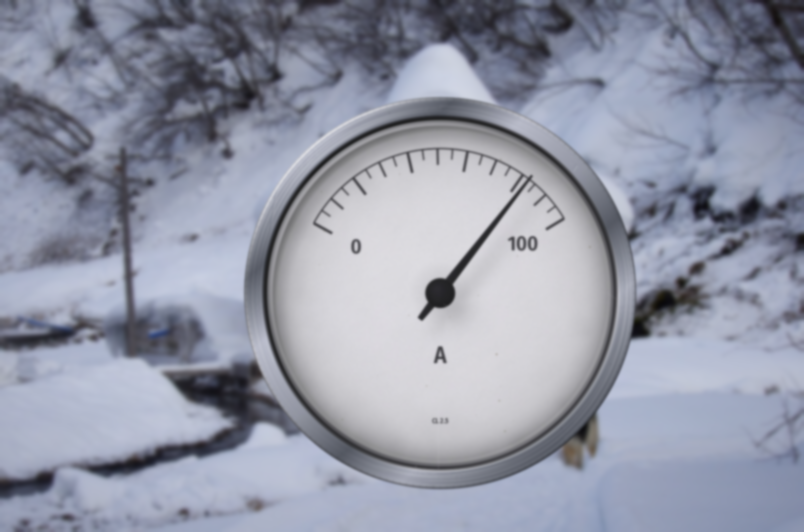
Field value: 82.5,A
